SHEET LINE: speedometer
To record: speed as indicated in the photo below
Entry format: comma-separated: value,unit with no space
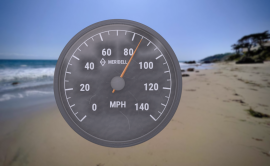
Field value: 85,mph
